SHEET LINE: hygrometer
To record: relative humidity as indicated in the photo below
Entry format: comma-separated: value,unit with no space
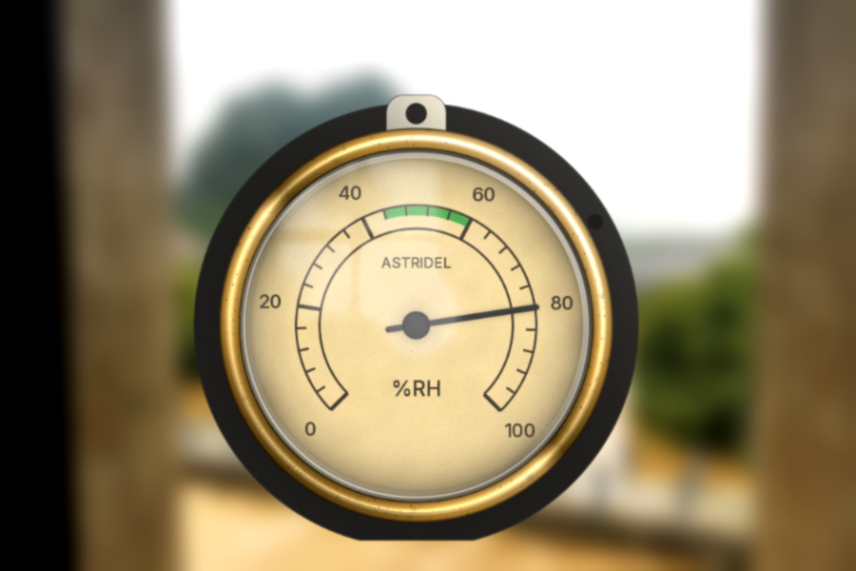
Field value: 80,%
